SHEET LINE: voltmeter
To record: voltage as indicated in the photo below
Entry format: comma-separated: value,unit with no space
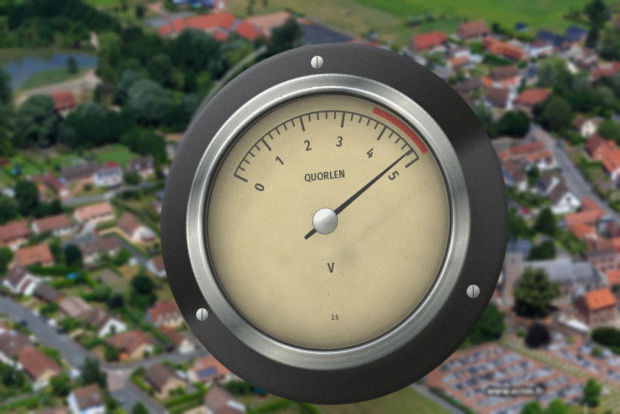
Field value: 4.8,V
